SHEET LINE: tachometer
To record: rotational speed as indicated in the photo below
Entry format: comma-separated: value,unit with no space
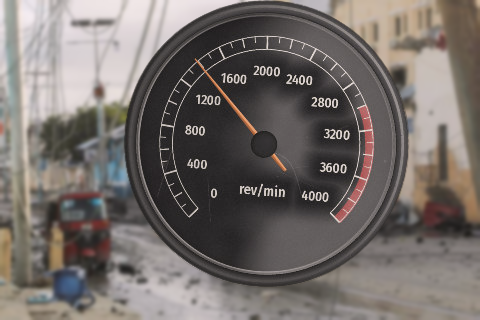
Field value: 1400,rpm
